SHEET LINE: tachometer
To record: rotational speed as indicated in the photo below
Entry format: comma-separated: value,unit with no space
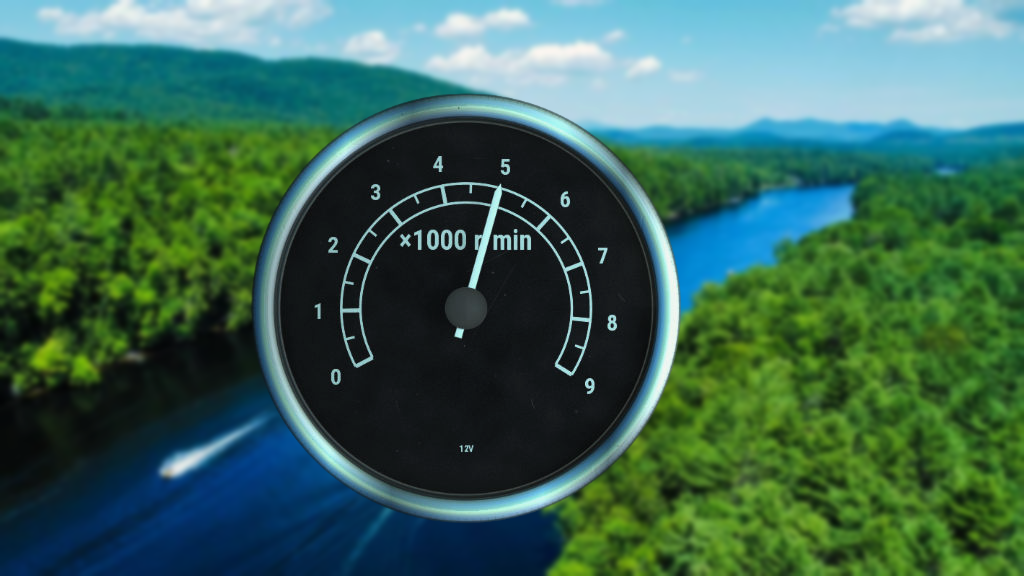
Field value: 5000,rpm
